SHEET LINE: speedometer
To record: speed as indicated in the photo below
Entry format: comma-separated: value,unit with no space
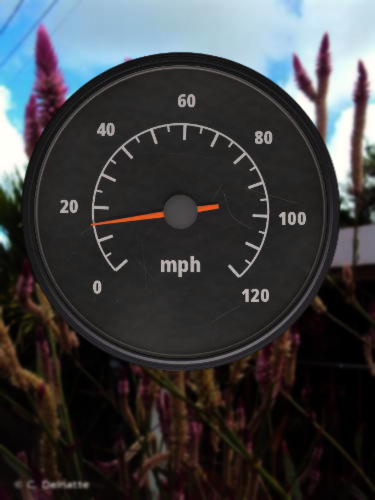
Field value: 15,mph
